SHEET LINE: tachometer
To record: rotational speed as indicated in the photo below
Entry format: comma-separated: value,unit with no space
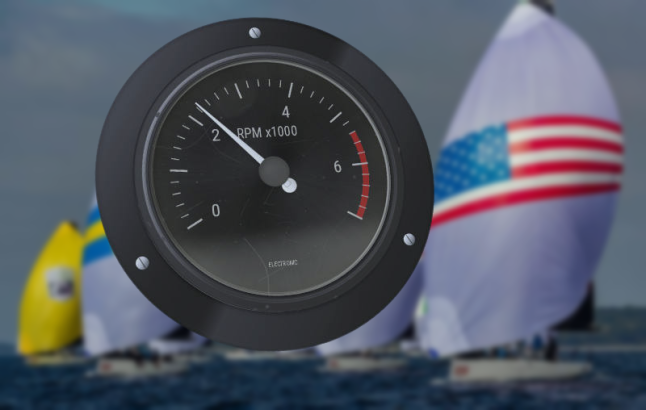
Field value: 2200,rpm
